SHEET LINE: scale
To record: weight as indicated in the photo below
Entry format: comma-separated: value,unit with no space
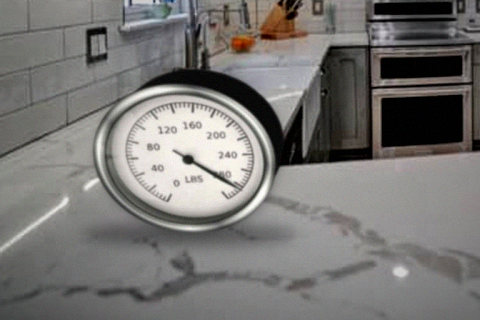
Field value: 280,lb
